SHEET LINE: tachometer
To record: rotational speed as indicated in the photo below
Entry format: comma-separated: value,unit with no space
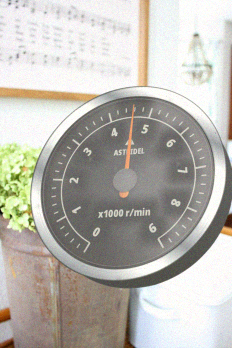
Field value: 4600,rpm
